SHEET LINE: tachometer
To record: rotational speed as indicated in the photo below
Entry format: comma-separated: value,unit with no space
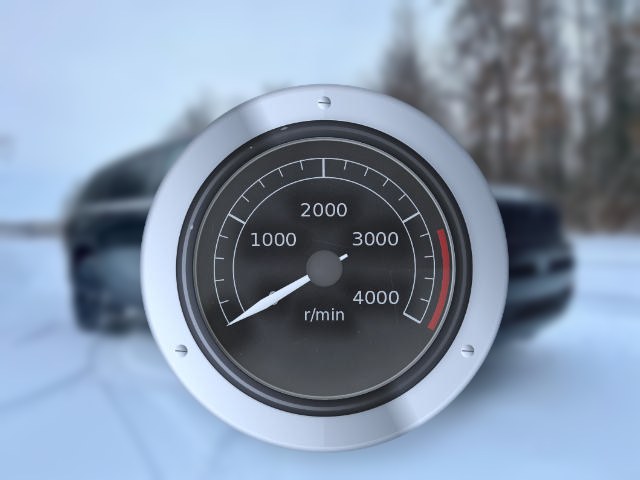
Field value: 0,rpm
